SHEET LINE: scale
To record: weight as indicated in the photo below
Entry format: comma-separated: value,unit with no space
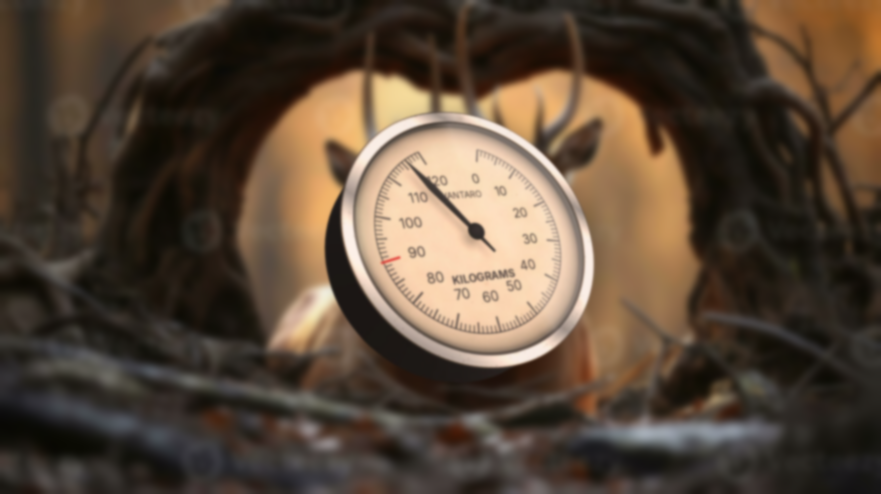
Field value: 115,kg
